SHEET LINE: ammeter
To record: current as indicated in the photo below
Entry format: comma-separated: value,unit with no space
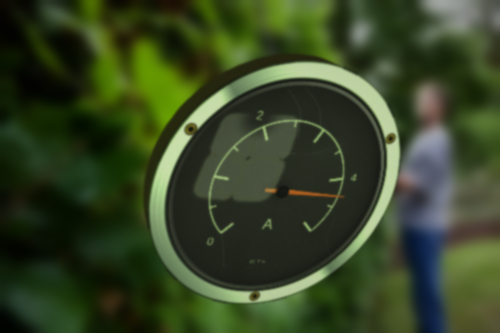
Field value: 4.25,A
